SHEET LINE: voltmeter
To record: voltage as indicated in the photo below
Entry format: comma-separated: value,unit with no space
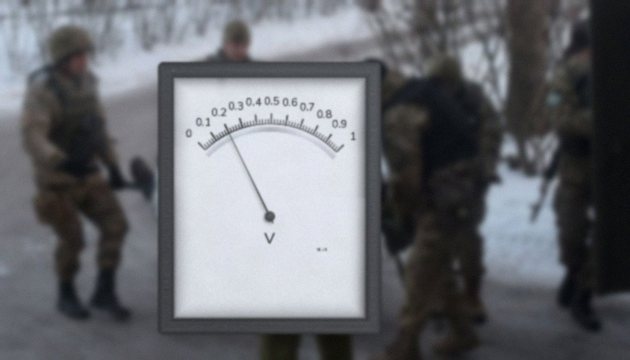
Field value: 0.2,V
